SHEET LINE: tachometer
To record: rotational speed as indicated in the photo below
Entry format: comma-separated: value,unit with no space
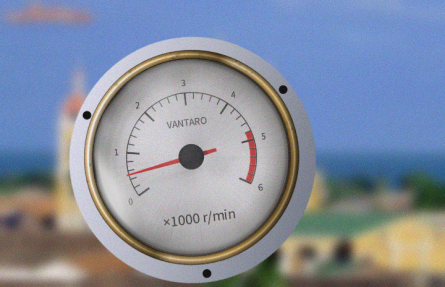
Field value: 500,rpm
